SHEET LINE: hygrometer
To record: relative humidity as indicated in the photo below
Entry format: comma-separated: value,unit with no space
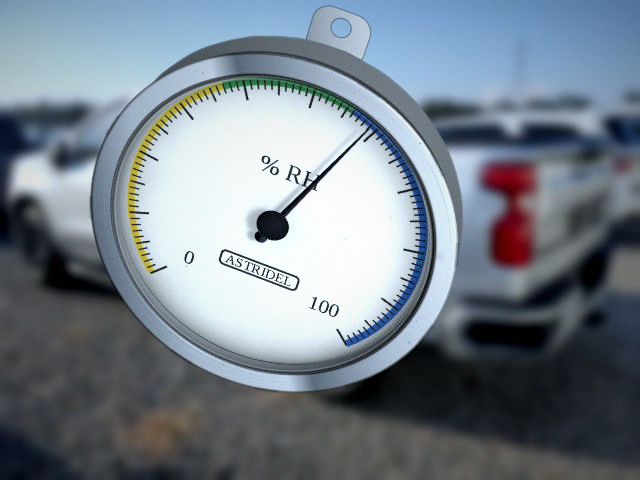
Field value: 59,%
